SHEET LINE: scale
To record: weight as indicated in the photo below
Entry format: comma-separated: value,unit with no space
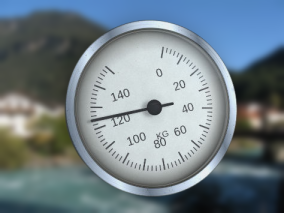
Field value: 124,kg
